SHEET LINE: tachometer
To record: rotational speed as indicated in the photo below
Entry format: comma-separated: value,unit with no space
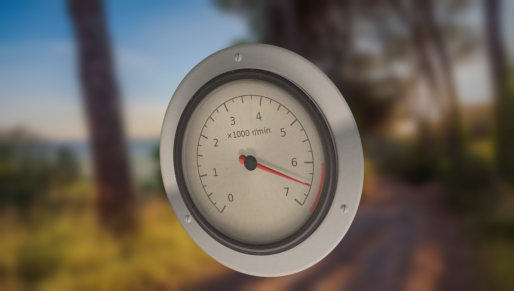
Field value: 6500,rpm
